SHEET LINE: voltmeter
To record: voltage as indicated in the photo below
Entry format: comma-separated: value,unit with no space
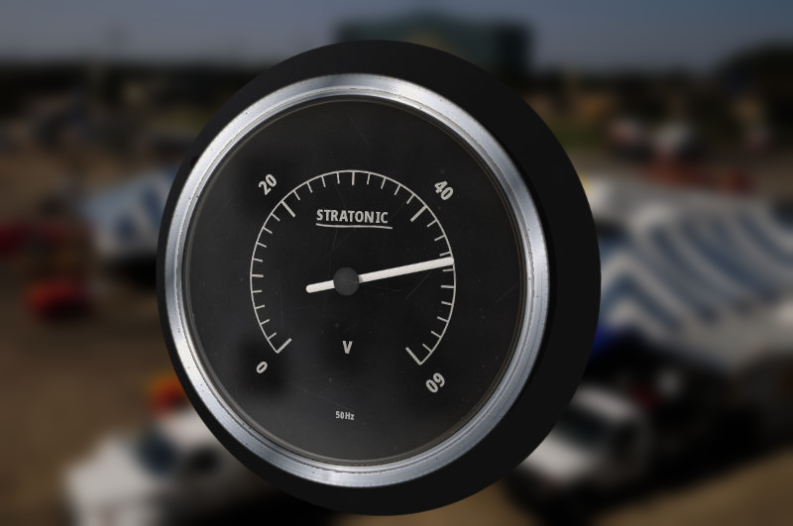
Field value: 47,V
